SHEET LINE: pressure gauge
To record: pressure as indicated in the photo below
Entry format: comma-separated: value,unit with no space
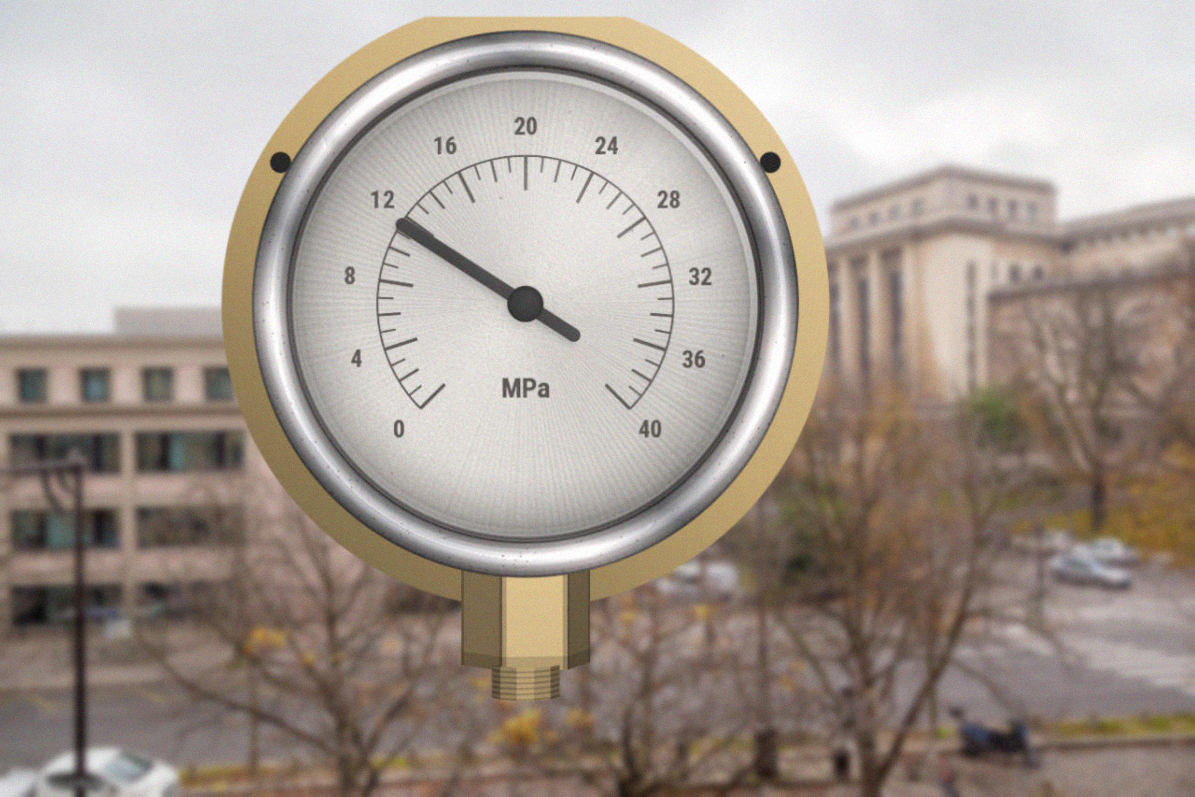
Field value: 11.5,MPa
